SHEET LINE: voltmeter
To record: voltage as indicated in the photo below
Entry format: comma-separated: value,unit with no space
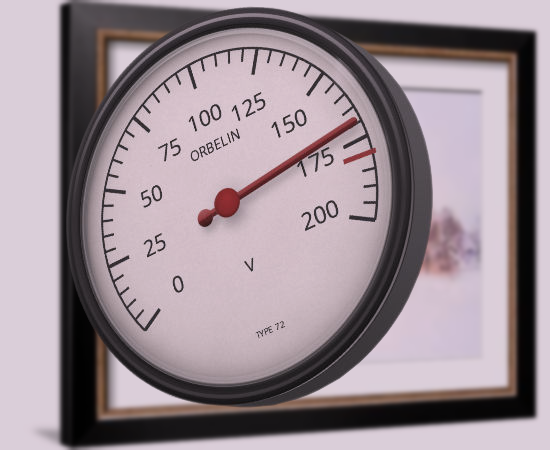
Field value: 170,V
